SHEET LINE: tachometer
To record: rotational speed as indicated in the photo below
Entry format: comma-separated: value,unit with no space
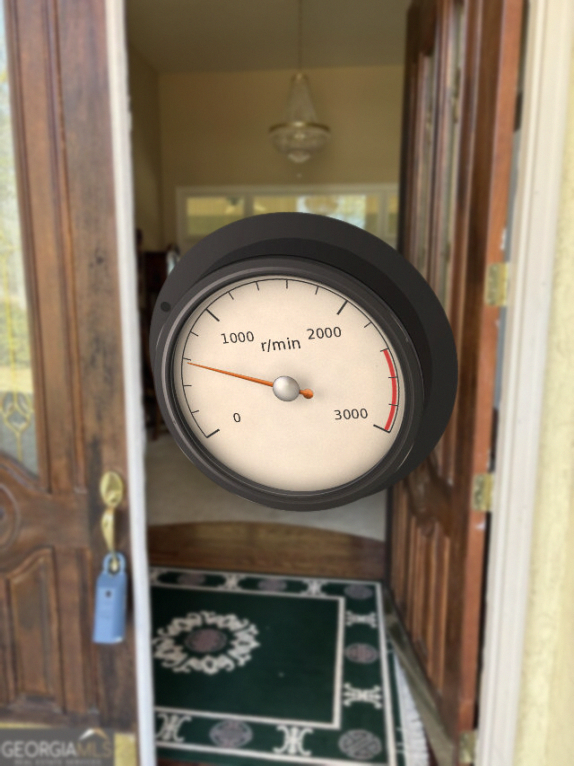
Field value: 600,rpm
